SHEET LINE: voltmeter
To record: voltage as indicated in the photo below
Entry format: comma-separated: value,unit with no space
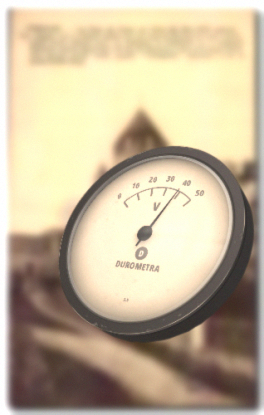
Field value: 40,V
